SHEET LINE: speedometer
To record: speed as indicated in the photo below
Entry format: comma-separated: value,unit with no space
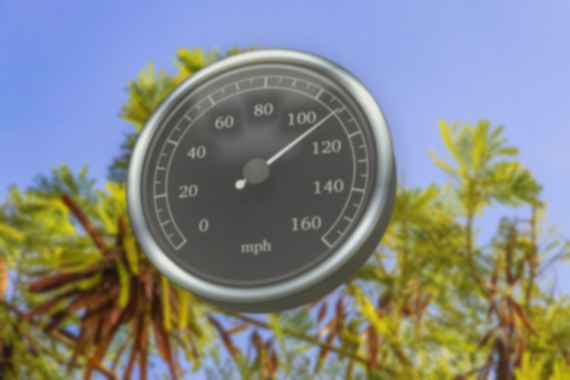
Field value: 110,mph
